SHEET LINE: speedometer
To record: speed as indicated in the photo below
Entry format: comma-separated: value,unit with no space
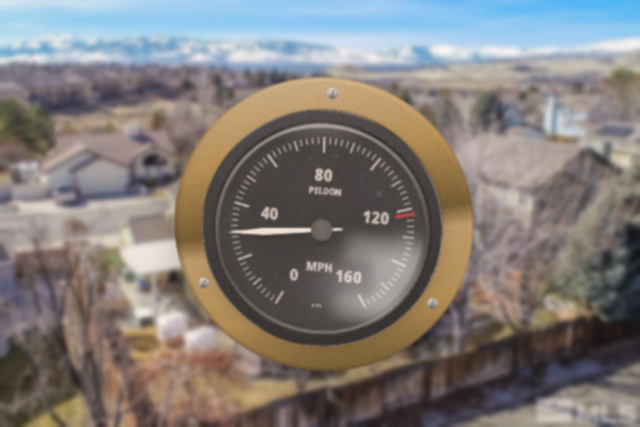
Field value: 30,mph
